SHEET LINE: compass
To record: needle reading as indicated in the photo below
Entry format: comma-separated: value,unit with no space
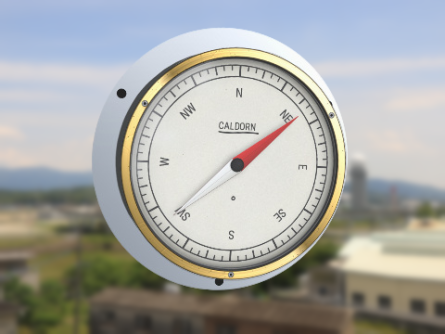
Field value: 50,°
